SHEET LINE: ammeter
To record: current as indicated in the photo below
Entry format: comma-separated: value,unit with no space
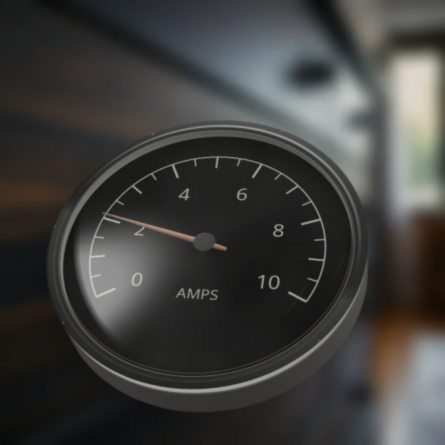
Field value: 2,A
